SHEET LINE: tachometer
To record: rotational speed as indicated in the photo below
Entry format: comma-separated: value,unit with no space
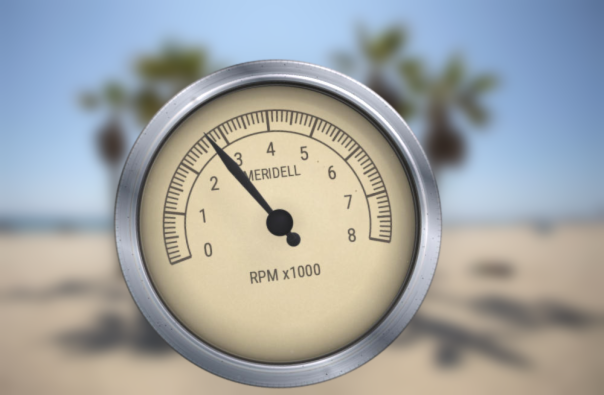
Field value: 2700,rpm
